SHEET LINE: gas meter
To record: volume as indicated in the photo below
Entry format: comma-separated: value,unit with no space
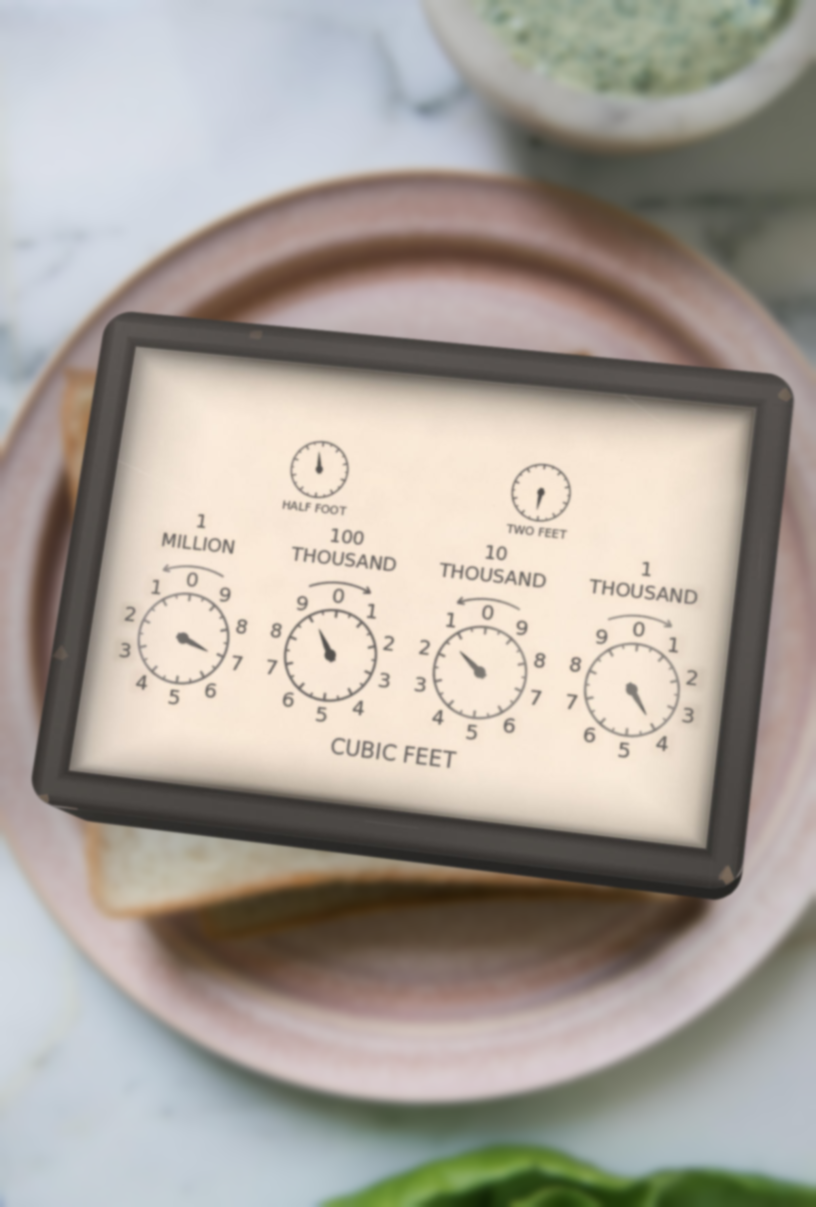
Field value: 691400,ft³
